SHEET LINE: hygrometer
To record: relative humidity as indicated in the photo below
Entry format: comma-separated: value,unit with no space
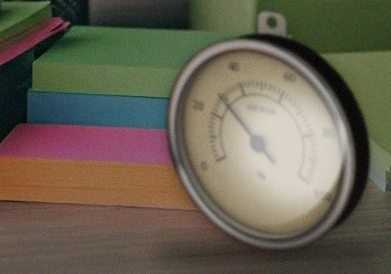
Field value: 30,%
